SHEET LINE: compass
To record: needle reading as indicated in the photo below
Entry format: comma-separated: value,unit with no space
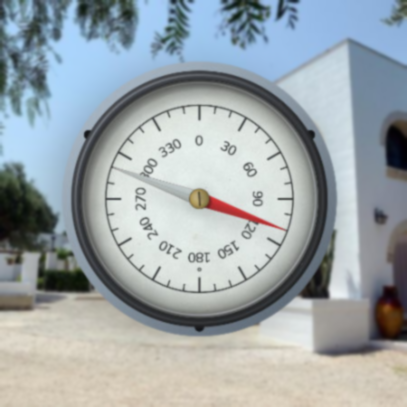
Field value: 110,°
